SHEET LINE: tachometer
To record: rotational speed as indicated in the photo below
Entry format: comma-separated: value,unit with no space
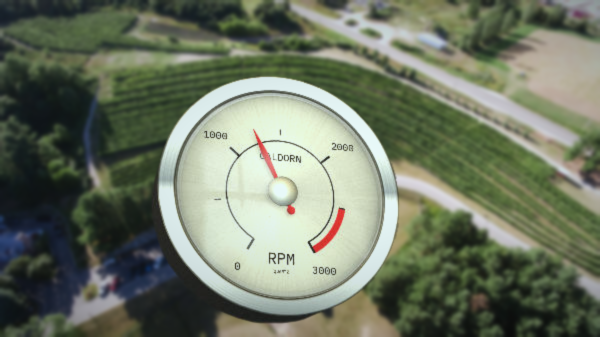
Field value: 1250,rpm
